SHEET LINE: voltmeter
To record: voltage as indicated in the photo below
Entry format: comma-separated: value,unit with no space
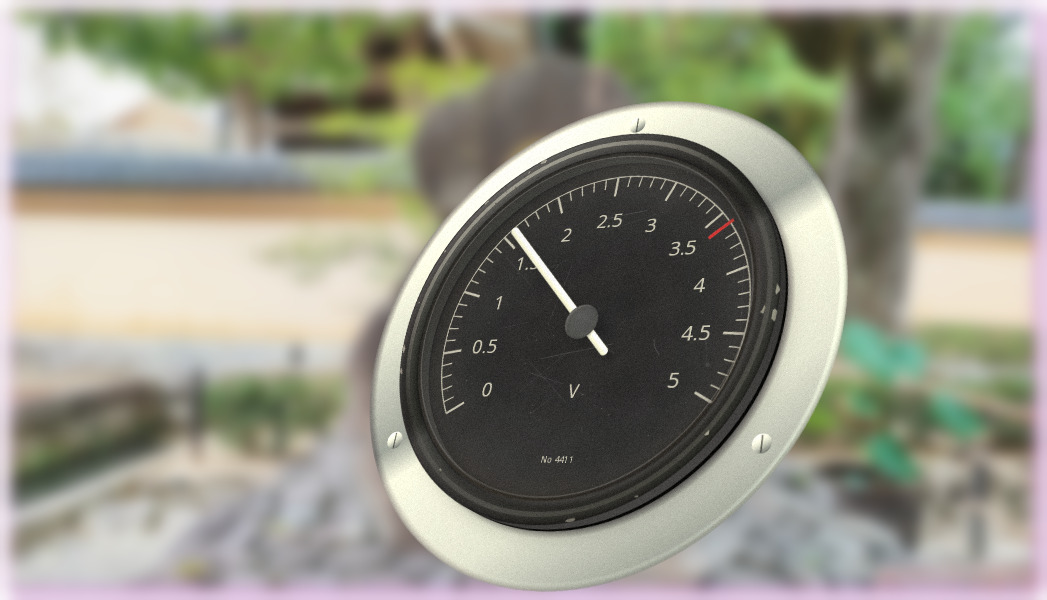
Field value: 1.6,V
